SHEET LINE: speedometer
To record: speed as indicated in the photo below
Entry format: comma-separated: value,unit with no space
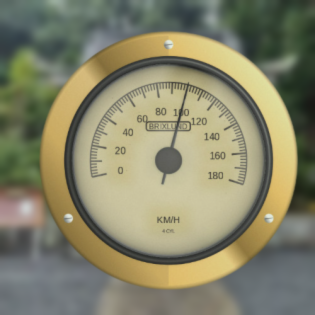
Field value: 100,km/h
